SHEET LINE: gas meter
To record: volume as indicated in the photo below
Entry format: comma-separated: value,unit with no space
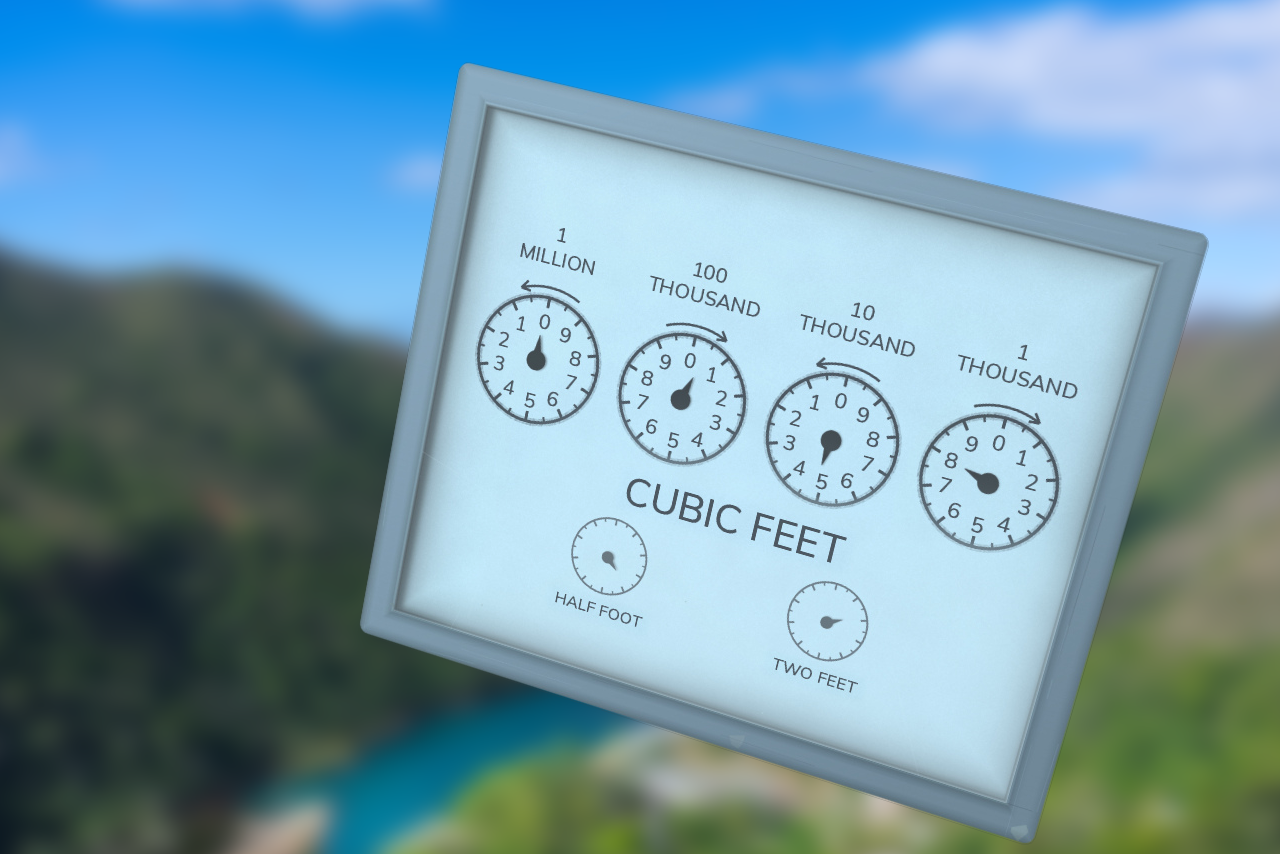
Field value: 4800,ft³
